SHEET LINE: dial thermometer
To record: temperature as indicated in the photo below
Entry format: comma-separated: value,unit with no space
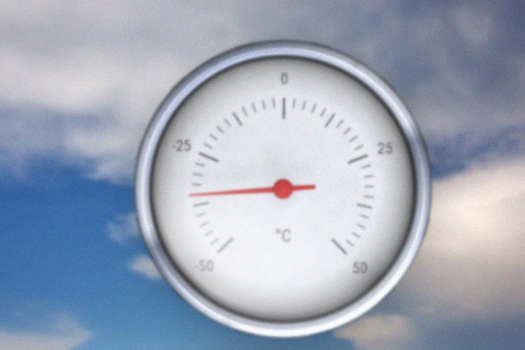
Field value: -35,°C
